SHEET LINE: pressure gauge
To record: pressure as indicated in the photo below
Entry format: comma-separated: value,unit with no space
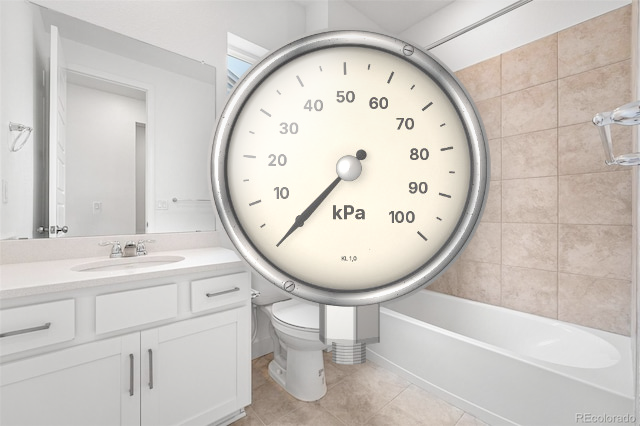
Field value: 0,kPa
